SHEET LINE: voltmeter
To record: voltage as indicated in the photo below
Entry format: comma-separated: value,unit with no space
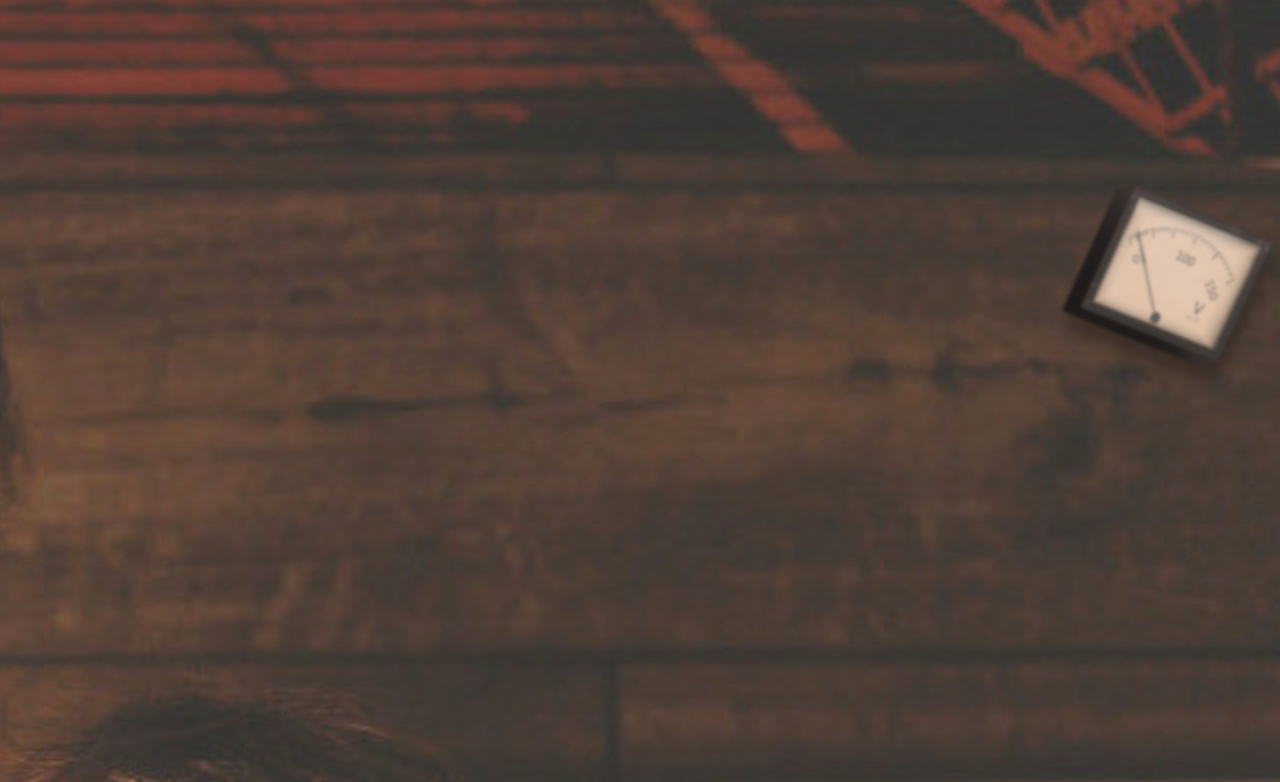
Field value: 25,V
